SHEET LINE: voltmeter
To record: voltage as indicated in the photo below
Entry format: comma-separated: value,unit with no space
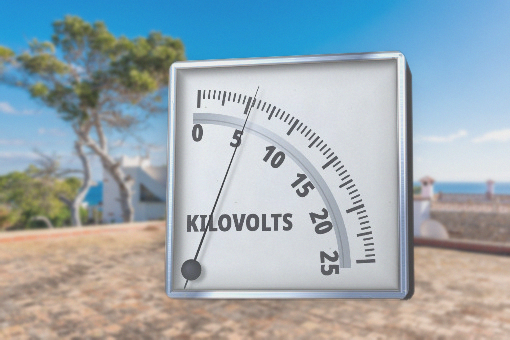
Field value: 5.5,kV
